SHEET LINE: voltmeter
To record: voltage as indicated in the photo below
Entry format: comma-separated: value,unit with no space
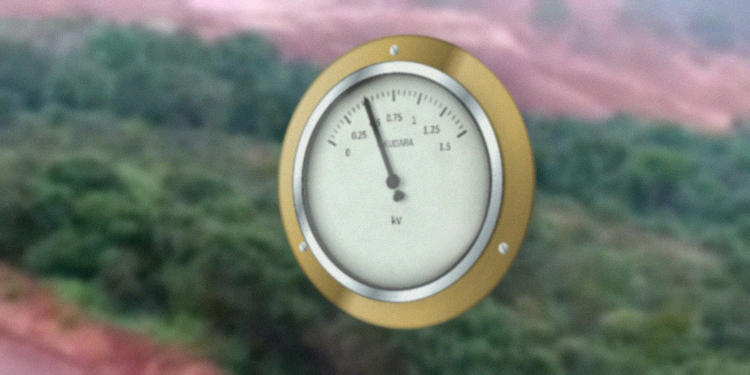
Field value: 0.5,kV
